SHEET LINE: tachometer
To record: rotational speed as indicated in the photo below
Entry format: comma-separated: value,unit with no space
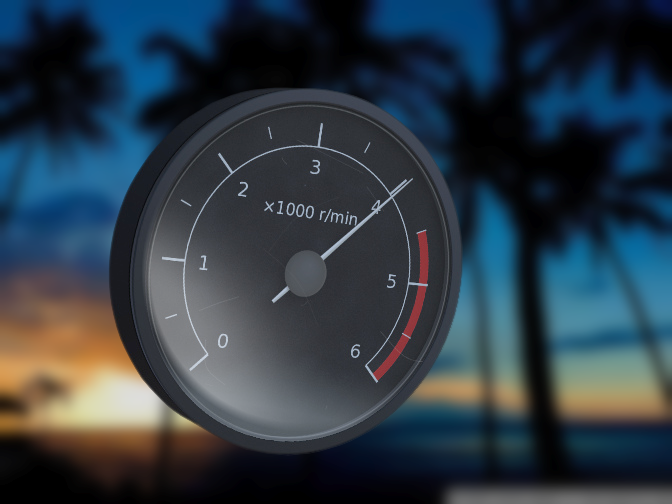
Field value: 4000,rpm
